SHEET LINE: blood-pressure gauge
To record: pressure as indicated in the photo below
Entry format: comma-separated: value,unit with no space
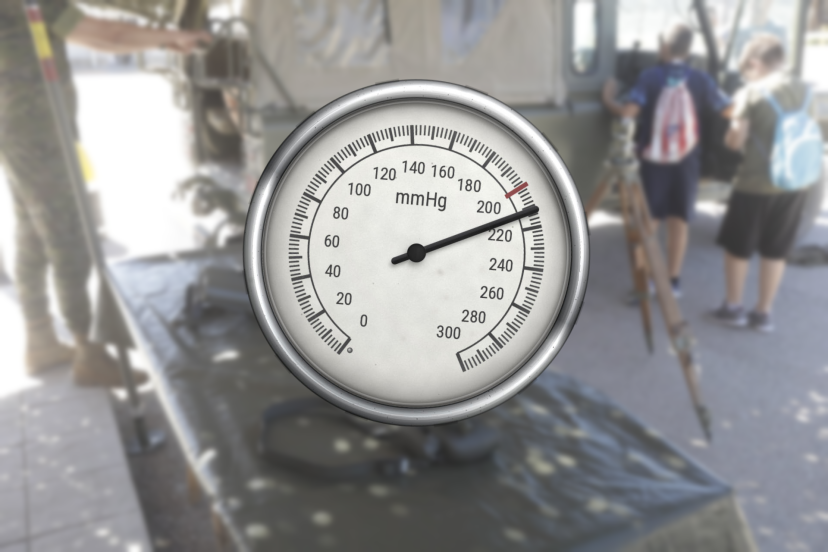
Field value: 212,mmHg
